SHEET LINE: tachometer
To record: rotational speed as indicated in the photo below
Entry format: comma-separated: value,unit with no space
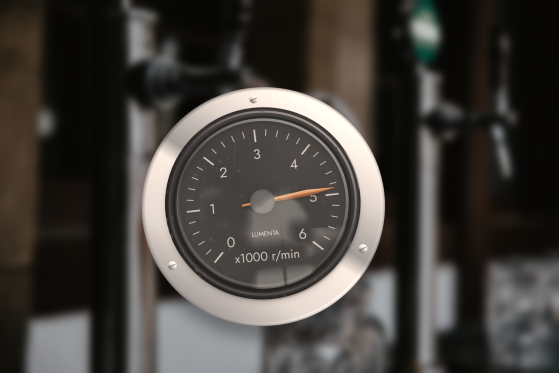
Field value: 4900,rpm
